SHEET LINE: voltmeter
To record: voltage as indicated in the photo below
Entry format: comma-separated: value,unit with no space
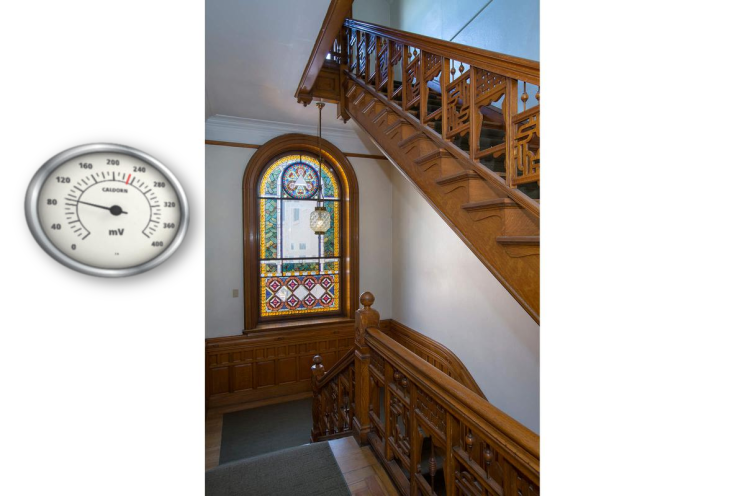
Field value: 90,mV
